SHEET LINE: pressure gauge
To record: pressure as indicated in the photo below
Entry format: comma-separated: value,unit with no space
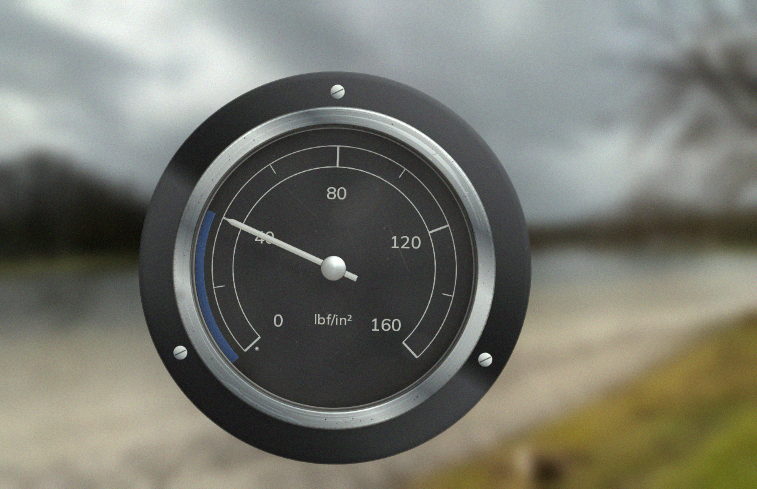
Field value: 40,psi
